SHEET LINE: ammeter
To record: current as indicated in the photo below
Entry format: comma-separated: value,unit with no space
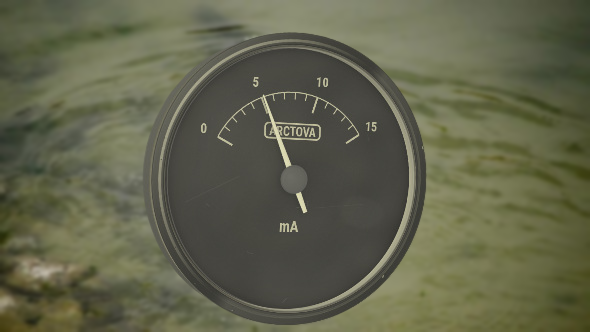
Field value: 5,mA
